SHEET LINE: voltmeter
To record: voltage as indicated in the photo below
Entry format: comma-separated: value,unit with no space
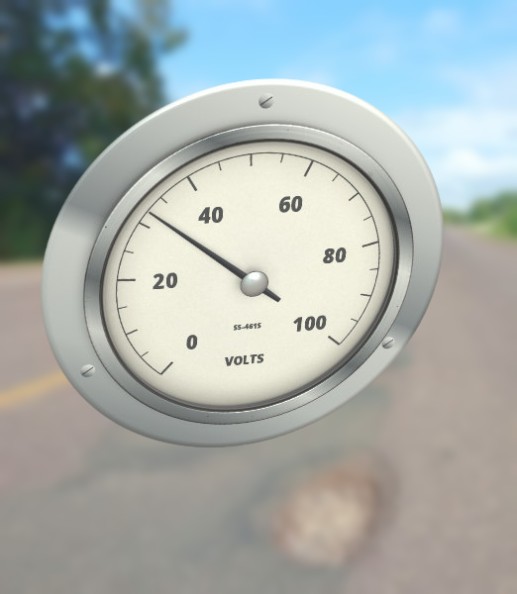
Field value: 32.5,V
